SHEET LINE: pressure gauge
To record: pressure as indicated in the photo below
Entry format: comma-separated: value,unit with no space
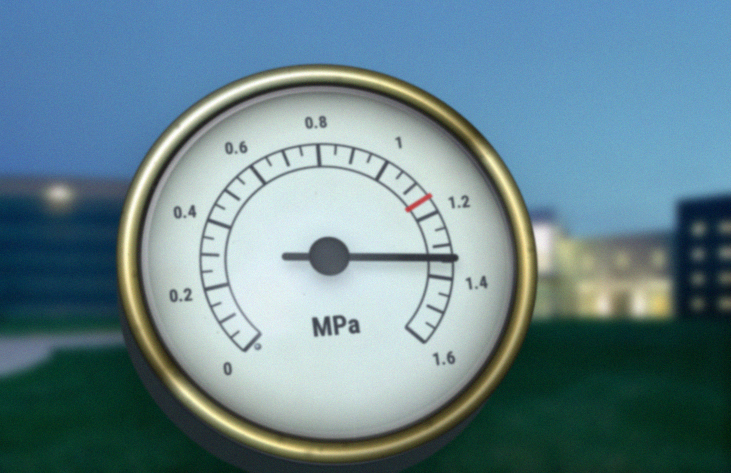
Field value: 1.35,MPa
